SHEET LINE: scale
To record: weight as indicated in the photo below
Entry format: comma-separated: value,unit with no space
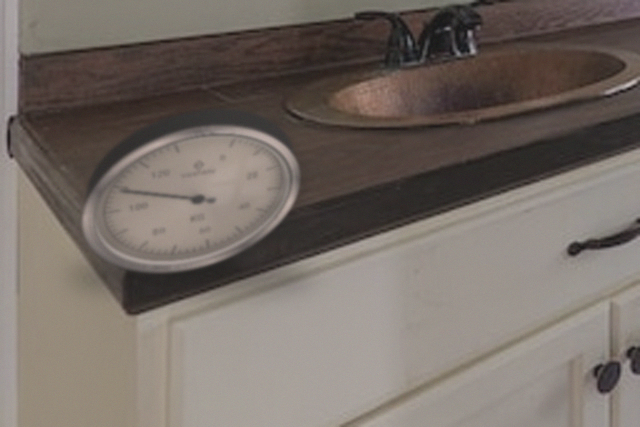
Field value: 110,kg
